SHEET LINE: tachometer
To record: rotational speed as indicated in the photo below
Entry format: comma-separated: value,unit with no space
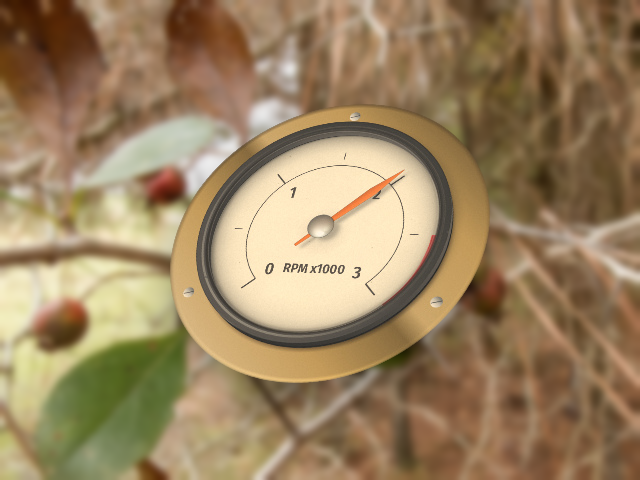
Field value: 2000,rpm
